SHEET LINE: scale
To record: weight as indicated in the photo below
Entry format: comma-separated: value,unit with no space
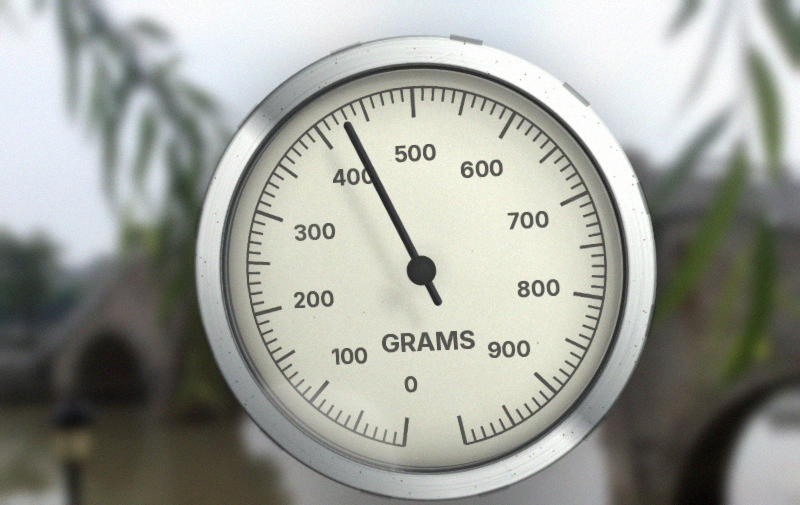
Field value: 430,g
